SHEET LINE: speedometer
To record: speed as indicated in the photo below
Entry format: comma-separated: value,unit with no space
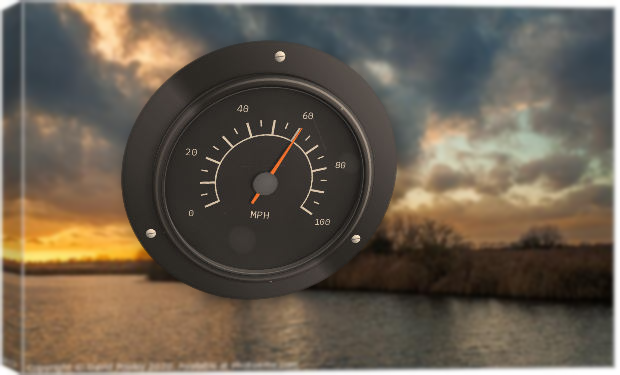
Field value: 60,mph
